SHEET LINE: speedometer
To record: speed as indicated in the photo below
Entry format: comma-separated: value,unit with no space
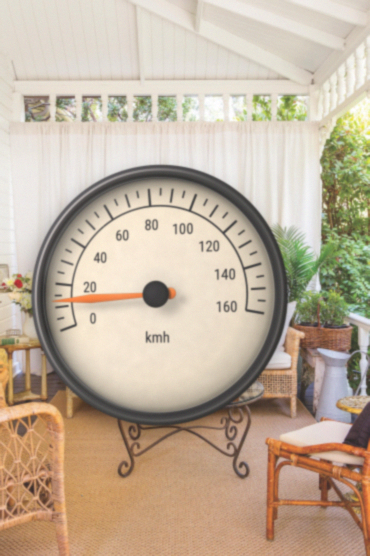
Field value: 12.5,km/h
